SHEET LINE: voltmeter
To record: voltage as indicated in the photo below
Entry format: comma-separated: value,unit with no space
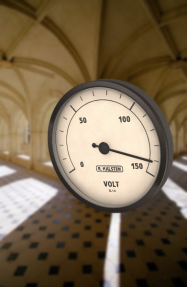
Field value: 140,V
